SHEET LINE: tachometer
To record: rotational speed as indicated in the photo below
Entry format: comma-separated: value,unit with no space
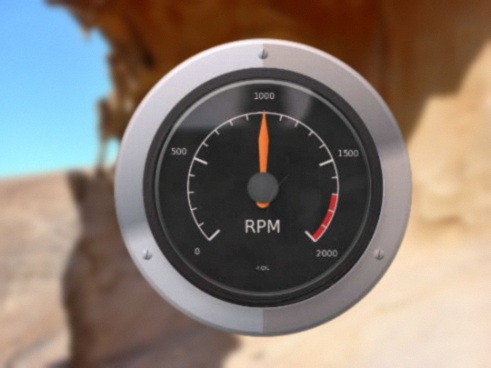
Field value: 1000,rpm
